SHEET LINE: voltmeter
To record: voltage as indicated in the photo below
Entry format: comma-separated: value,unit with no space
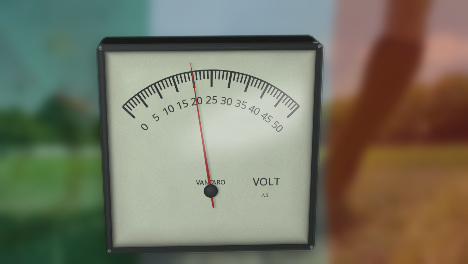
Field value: 20,V
